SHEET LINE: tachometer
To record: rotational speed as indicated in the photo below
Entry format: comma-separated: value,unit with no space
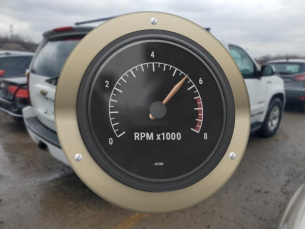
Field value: 5500,rpm
